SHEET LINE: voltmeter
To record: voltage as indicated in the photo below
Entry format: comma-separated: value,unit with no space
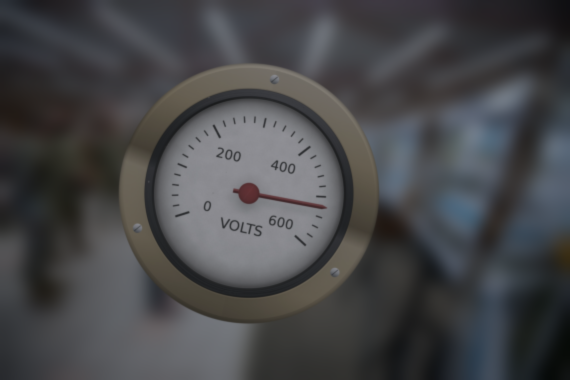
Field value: 520,V
